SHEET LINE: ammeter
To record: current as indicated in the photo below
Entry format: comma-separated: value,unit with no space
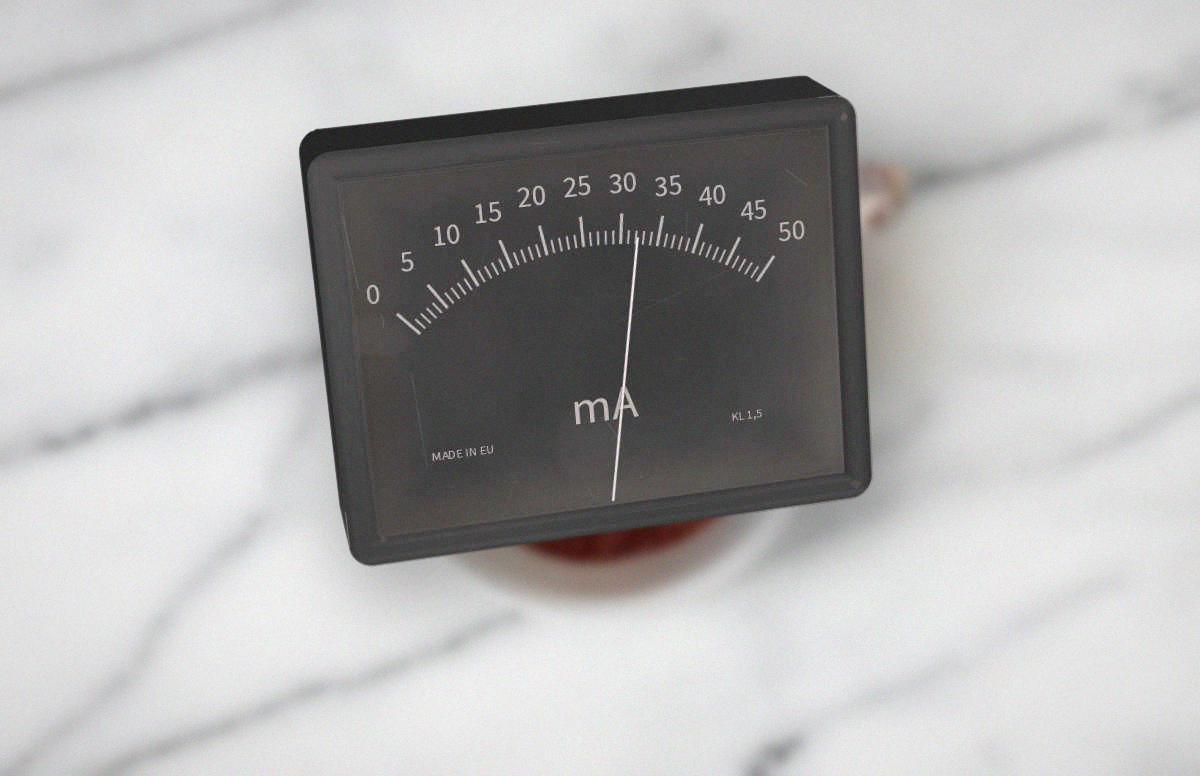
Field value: 32,mA
